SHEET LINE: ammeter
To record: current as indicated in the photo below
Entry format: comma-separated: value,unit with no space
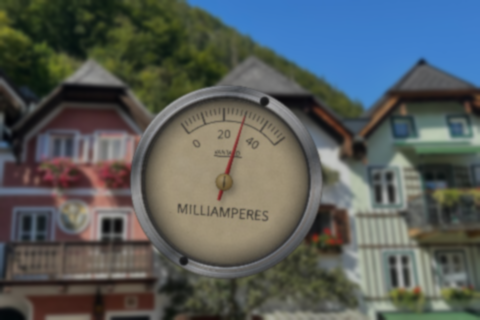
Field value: 30,mA
